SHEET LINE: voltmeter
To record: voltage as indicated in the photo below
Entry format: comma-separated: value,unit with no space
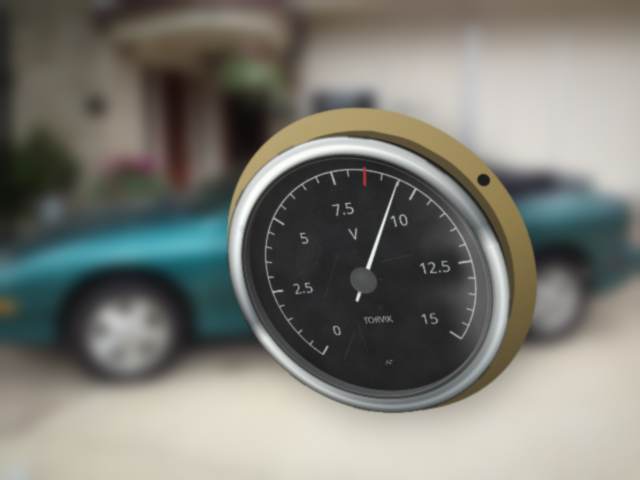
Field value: 9.5,V
